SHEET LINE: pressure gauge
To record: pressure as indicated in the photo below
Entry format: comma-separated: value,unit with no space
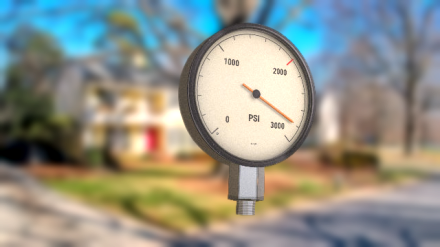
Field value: 2800,psi
